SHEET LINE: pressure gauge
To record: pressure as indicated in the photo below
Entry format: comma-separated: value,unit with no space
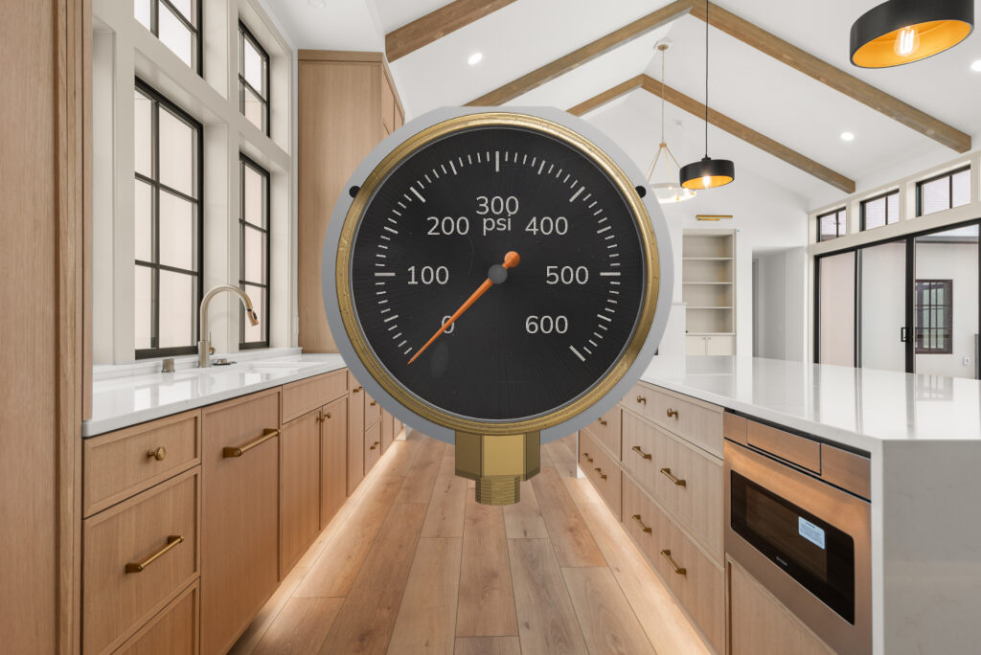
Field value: 0,psi
